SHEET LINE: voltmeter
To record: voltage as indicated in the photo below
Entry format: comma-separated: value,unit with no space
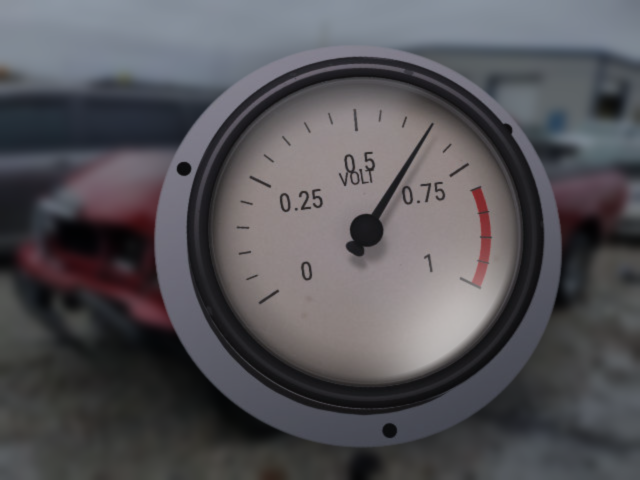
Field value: 0.65,V
